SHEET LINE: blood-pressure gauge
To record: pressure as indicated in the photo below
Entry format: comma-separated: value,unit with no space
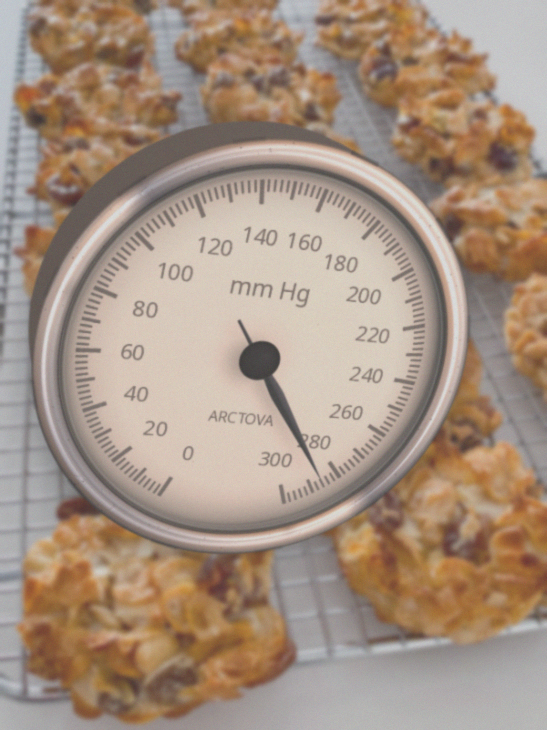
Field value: 286,mmHg
